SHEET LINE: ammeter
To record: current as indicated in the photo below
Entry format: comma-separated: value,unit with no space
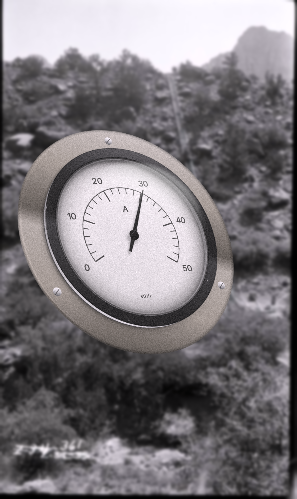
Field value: 30,A
